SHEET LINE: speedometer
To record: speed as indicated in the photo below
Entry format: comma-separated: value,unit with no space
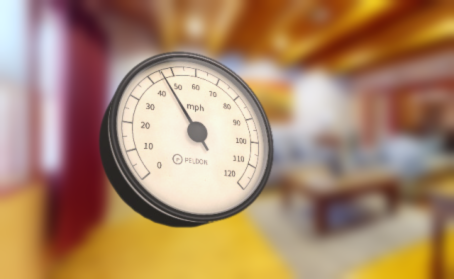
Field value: 45,mph
